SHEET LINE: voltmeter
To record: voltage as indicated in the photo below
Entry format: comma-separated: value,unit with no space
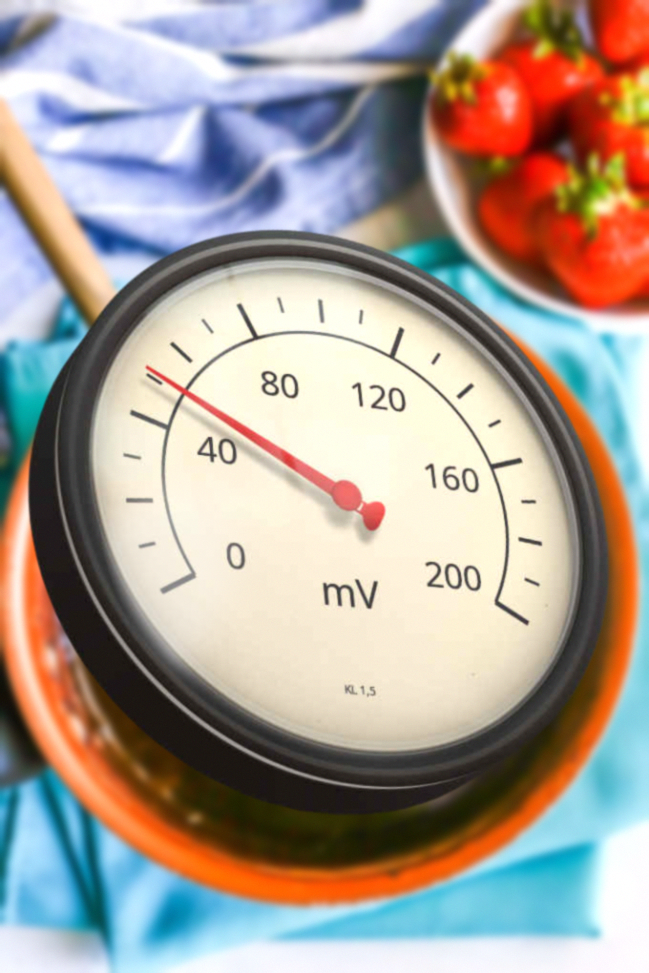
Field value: 50,mV
